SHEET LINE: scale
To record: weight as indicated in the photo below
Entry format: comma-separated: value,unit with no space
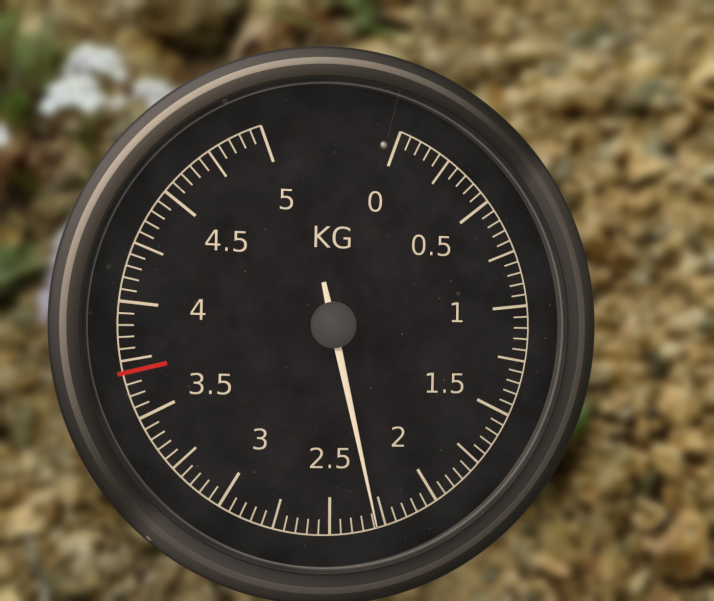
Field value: 2.3,kg
